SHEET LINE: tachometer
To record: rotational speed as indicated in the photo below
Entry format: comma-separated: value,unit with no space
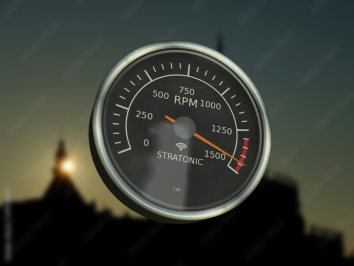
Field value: 1450,rpm
